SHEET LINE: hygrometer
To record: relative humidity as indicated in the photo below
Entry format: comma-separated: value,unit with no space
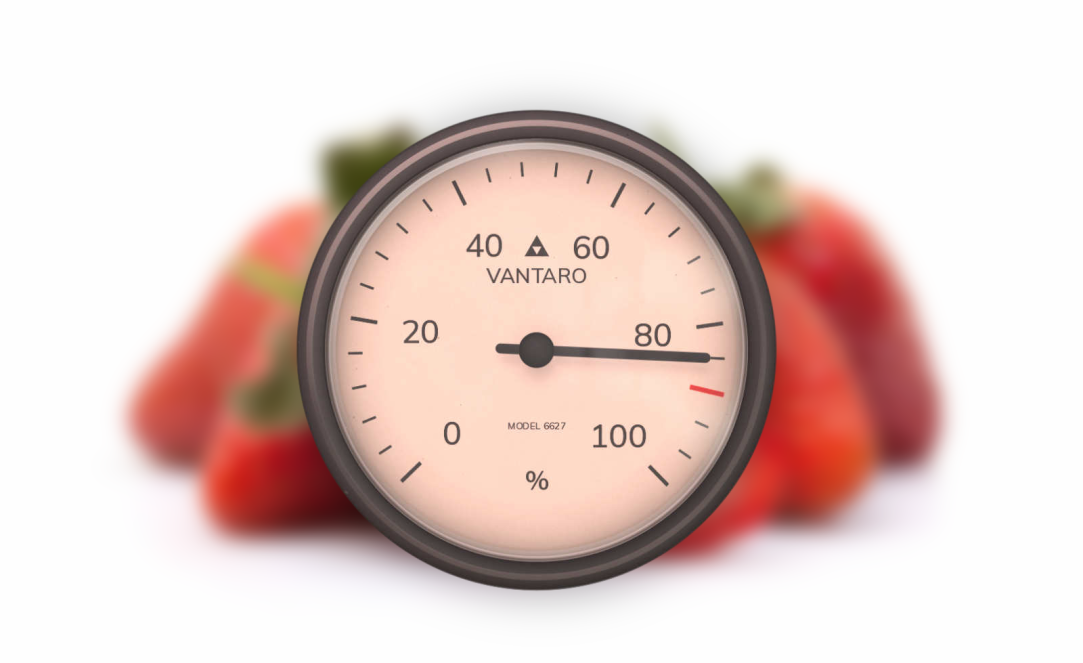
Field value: 84,%
